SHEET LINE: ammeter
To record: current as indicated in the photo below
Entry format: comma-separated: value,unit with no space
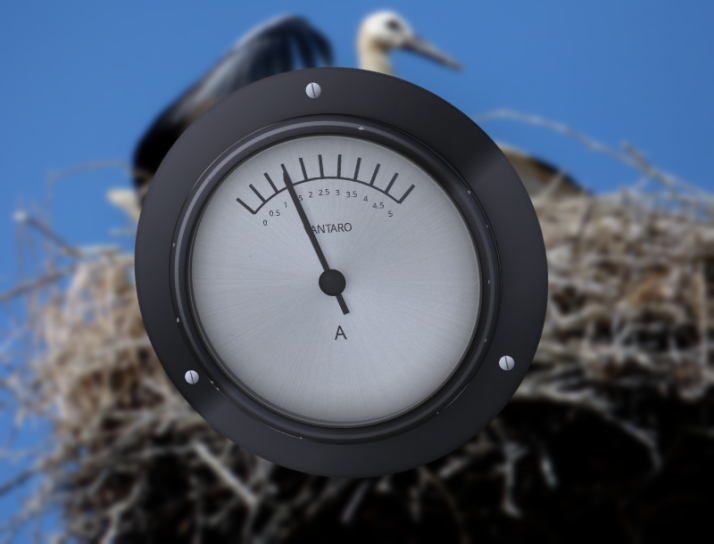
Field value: 1.5,A
